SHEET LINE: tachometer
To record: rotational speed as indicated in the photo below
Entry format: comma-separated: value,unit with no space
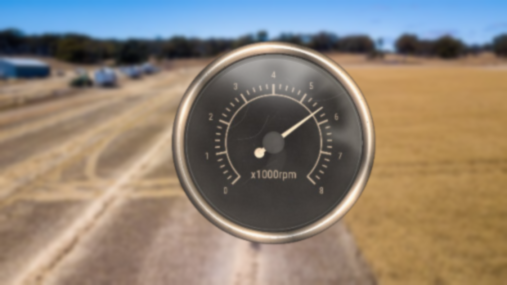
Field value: 5600,rpm
